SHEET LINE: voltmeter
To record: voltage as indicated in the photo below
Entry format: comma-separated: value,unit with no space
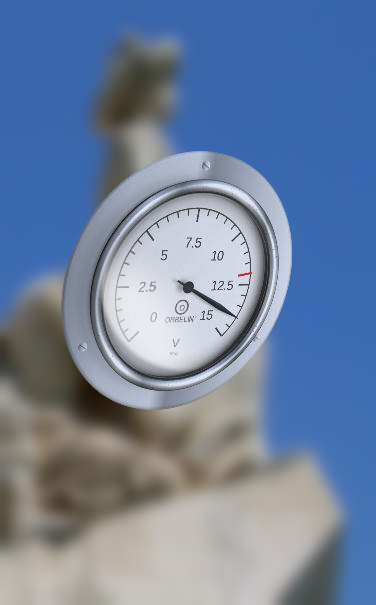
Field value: 14,V
